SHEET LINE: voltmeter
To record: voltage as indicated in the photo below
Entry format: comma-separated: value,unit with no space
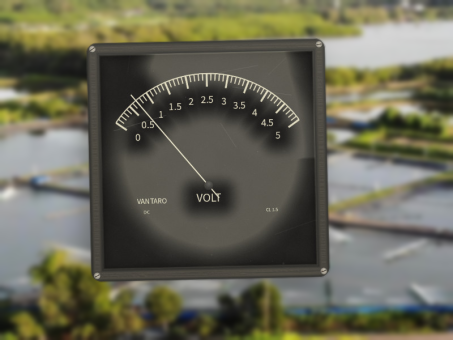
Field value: 0.7,V
